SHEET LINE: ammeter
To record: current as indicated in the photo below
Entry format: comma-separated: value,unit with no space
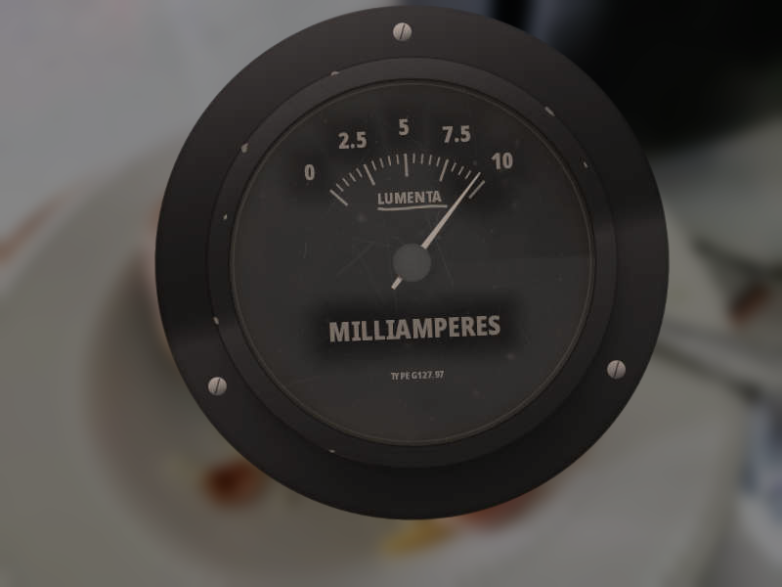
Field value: 9.5,mA
